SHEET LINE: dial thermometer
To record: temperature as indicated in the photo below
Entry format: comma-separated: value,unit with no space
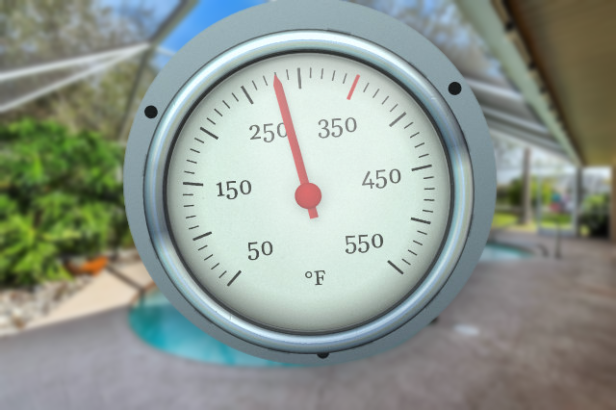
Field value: 280,°F
